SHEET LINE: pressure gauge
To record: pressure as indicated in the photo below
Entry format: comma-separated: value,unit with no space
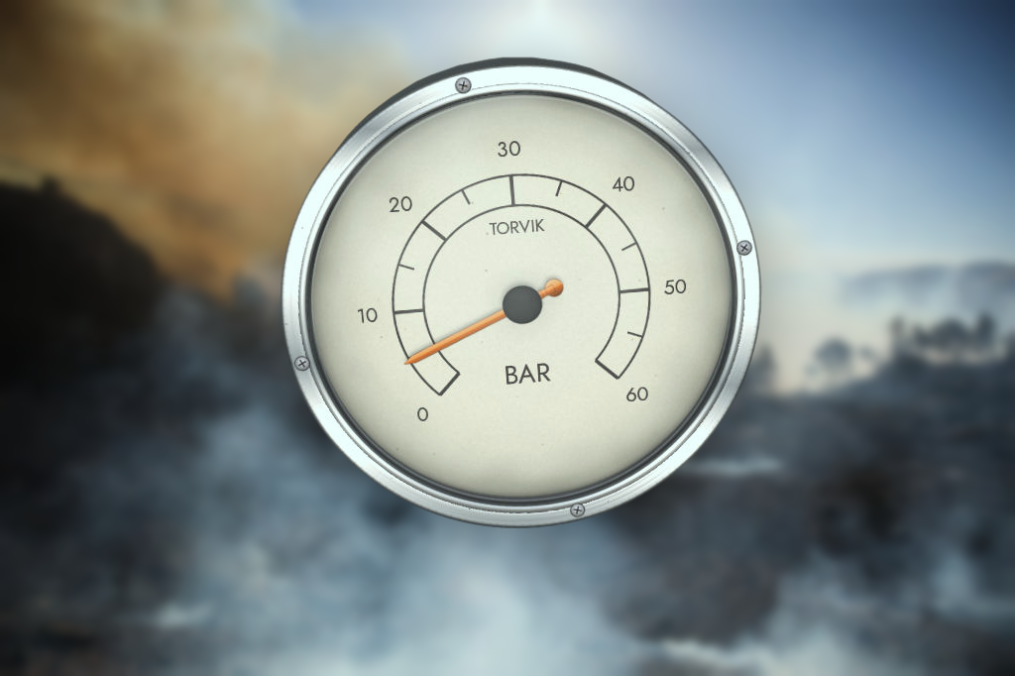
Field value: 5,bar
